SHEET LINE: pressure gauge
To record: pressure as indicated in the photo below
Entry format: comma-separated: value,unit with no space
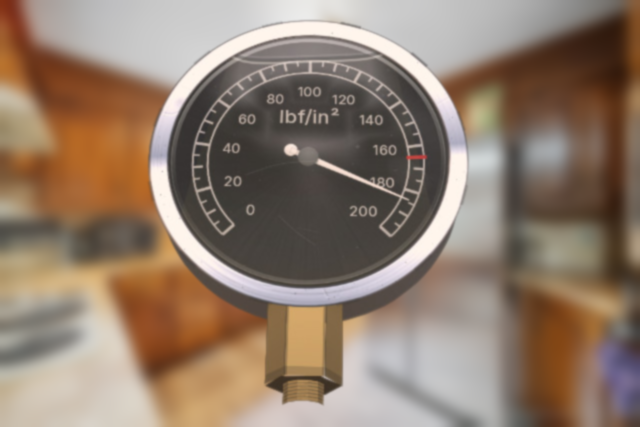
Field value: 185,psi
